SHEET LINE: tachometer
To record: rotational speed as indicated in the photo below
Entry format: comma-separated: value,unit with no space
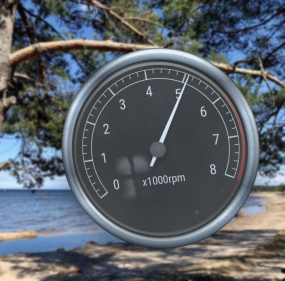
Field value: 5100,rpm
